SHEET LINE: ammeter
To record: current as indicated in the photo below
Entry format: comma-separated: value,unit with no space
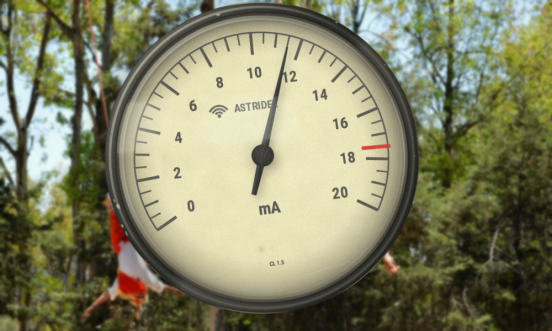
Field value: 11.5,mA
